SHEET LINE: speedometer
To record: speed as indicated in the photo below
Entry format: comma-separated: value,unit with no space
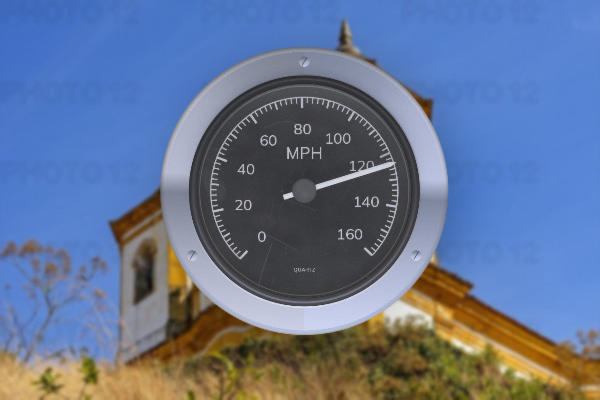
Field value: 124,mph
